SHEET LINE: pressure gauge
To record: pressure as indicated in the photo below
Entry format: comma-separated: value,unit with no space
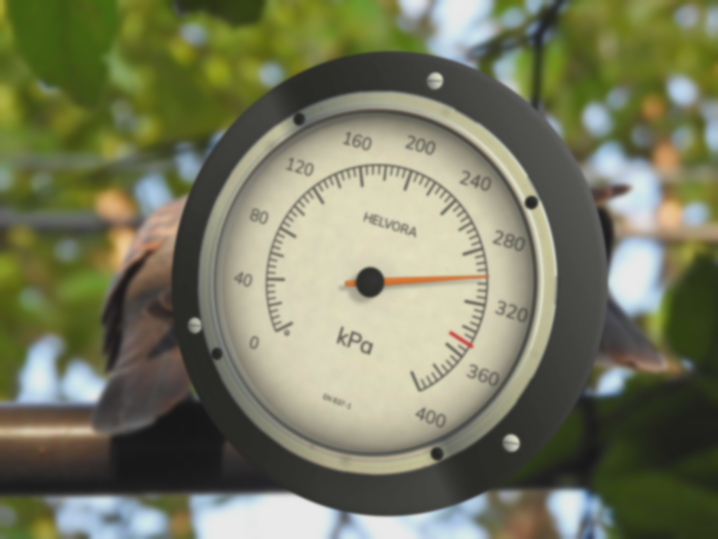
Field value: 300,kPa
